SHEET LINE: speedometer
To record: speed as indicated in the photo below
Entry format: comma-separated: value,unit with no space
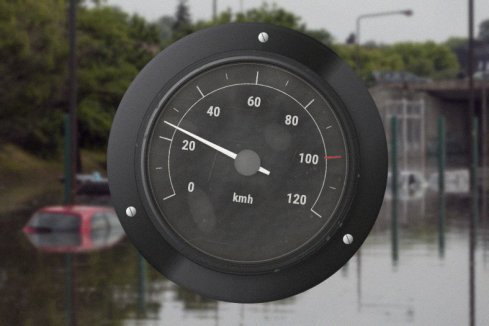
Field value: 25,km/h
